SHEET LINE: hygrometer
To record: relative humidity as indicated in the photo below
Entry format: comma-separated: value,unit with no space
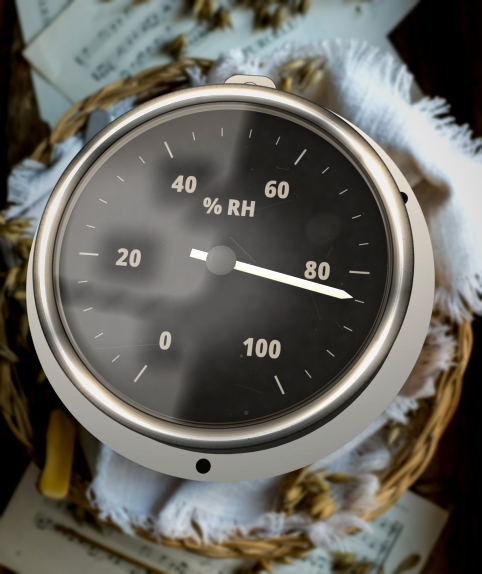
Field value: 84,%
